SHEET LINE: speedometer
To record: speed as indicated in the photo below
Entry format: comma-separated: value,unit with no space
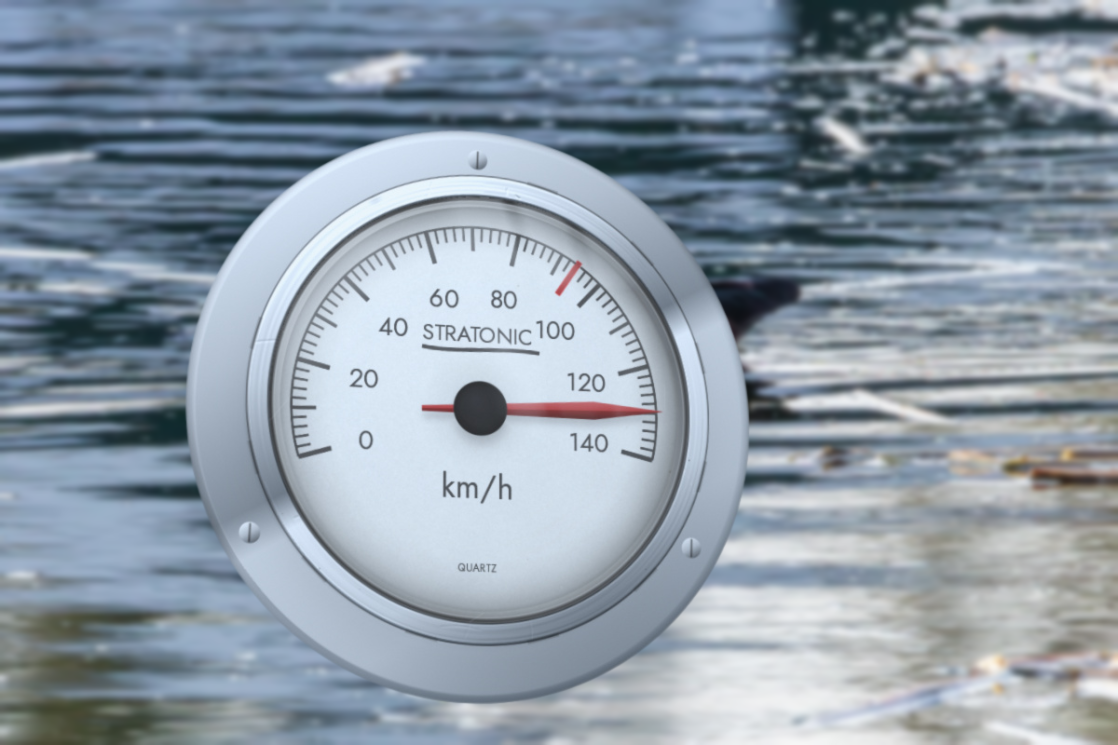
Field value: 130,km/h
